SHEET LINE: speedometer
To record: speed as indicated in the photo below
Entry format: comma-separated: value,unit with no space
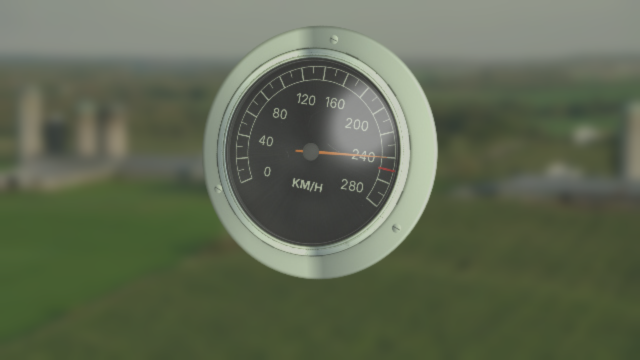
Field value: 240,km/h
